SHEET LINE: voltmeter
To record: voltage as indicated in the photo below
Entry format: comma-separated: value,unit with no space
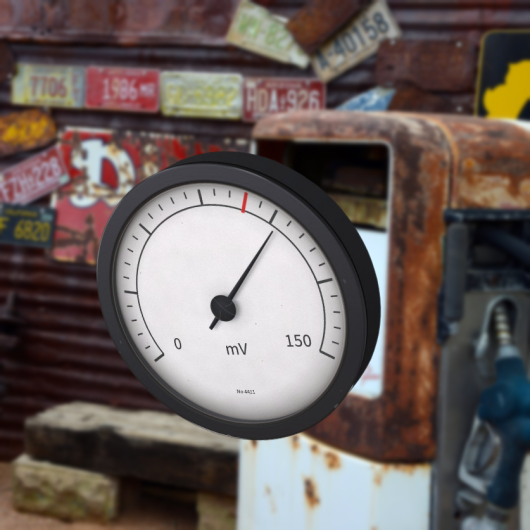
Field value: 102.5,mV
